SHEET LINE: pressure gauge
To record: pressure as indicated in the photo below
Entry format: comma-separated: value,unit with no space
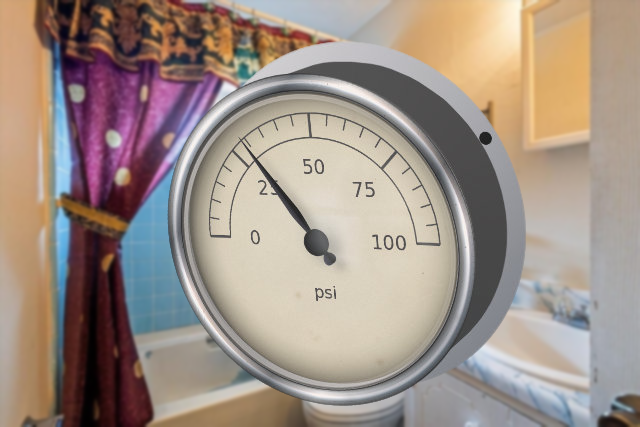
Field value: 30,psi
